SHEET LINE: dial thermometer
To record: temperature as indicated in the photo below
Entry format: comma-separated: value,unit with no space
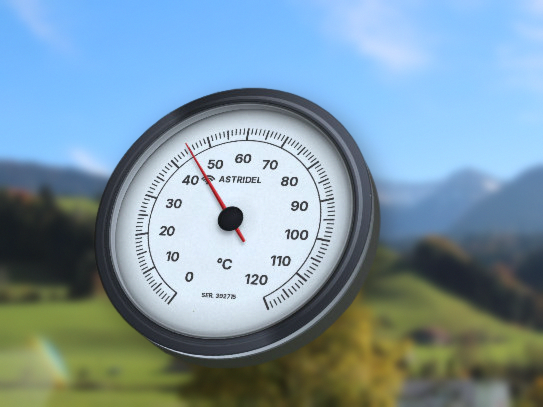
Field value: 45,°C
